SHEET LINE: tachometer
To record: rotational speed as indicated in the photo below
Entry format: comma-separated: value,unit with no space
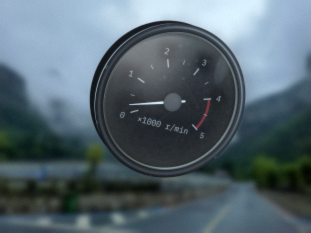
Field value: 250,rpm
